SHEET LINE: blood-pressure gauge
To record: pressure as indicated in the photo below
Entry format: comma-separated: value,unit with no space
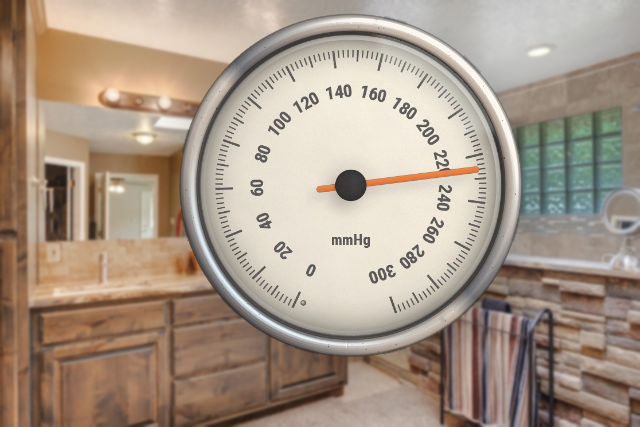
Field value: 226,mmHg
